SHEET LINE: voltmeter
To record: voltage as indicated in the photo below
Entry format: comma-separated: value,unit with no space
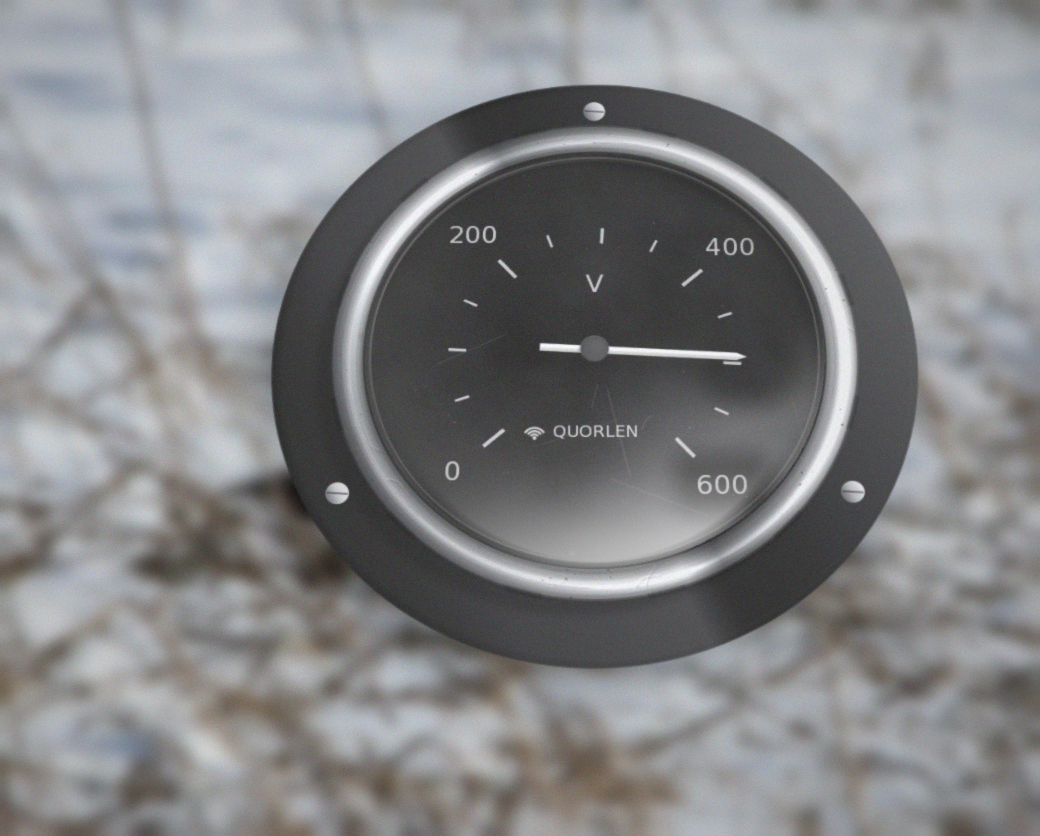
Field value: 500,V
